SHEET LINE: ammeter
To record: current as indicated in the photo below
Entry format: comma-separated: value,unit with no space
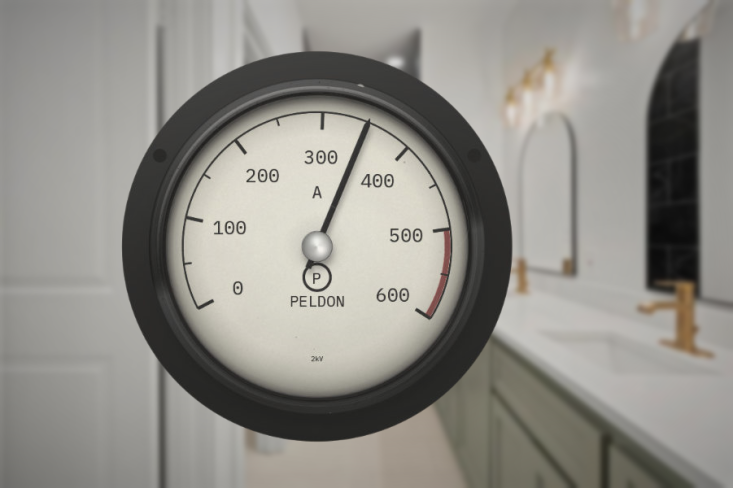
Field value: 350,A
